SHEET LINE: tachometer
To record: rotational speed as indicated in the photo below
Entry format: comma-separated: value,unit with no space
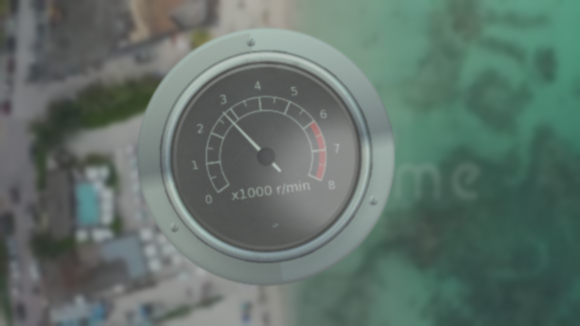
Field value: 2750,rpm
